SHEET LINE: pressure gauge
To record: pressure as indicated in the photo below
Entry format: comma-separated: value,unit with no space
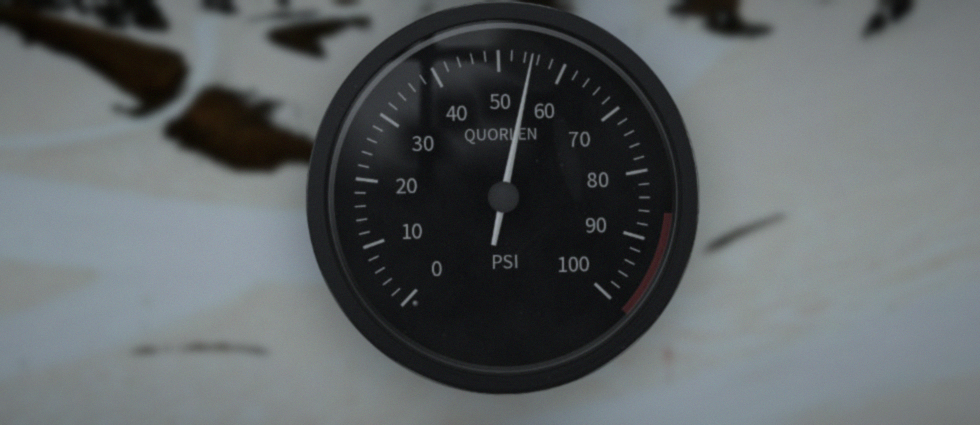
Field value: 55,psi
